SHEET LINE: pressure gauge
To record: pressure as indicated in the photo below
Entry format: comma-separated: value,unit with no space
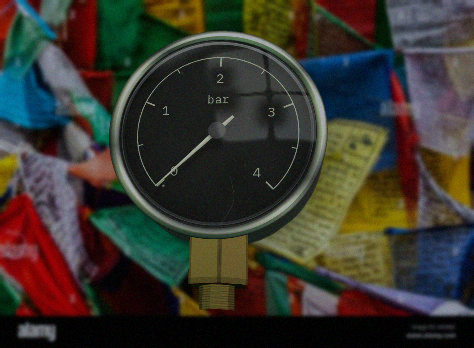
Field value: 0,bar
